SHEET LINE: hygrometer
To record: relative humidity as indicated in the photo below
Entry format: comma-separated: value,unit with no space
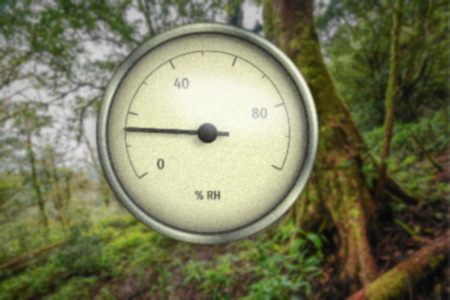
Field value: 15,%
